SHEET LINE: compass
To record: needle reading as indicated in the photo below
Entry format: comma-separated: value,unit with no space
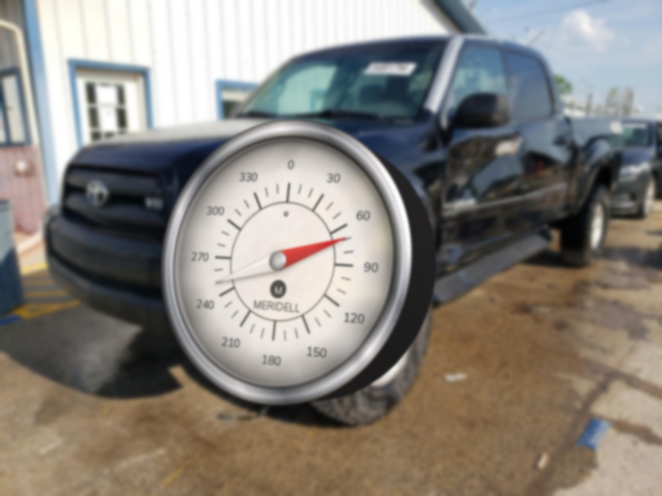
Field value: 70,°
